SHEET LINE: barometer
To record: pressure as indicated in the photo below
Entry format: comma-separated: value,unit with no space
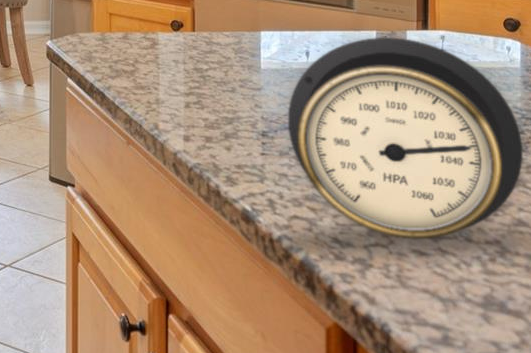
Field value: 1035,hPa
